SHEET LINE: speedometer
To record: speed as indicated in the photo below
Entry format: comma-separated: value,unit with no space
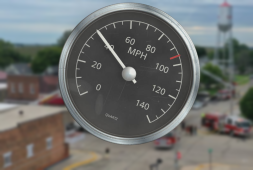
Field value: 40,mph
